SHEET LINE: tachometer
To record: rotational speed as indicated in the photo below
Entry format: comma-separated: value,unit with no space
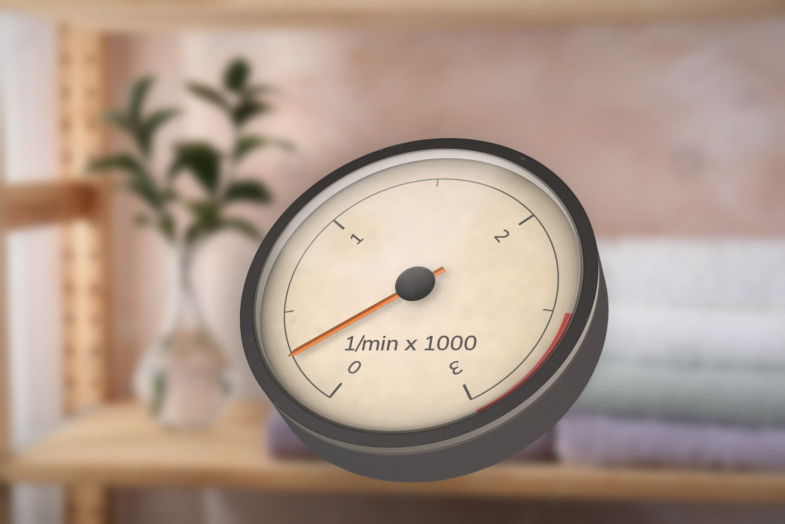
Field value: 250,rpm
